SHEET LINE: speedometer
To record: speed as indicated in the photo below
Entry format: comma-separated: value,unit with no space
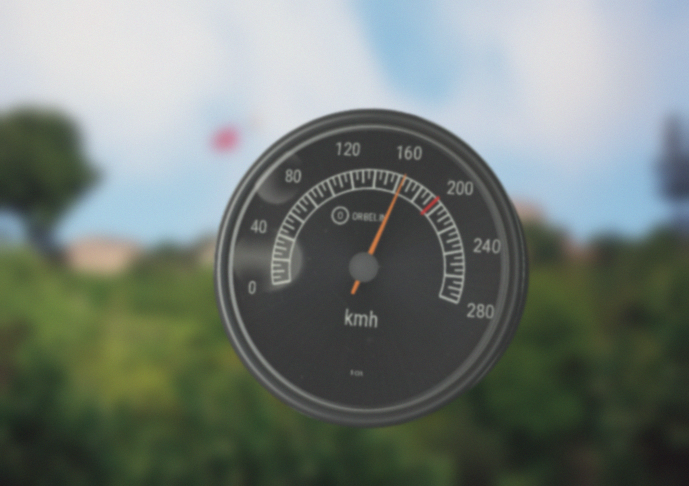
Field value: 165,km/h
